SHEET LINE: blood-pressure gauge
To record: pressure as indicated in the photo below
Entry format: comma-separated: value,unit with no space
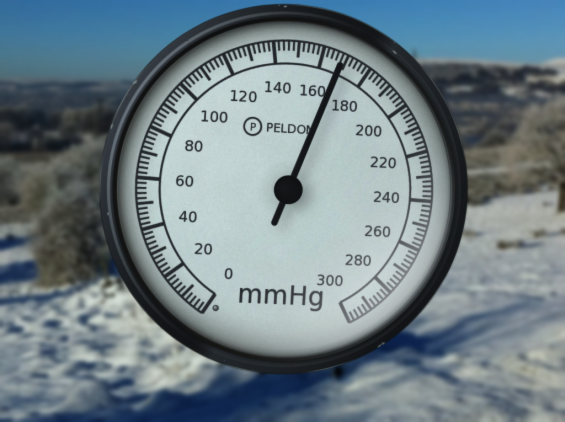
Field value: 168,mmHg
